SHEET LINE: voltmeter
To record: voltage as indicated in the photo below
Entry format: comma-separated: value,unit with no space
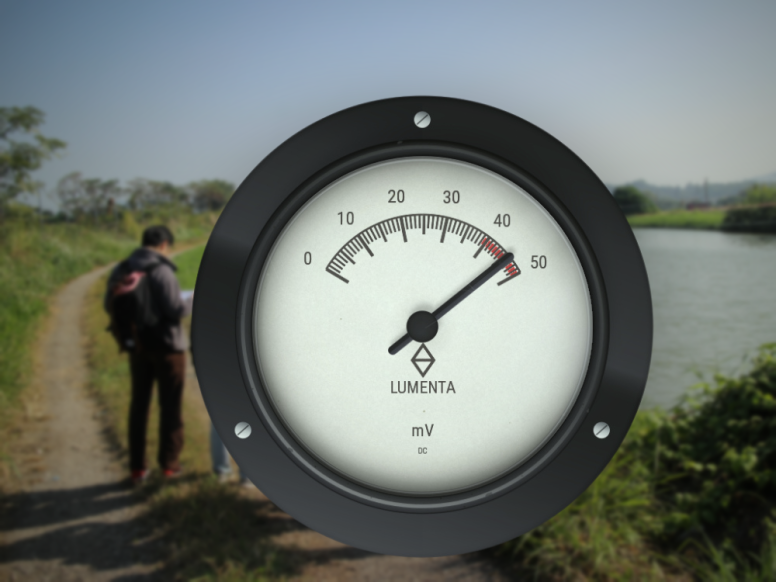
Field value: 46,mV
